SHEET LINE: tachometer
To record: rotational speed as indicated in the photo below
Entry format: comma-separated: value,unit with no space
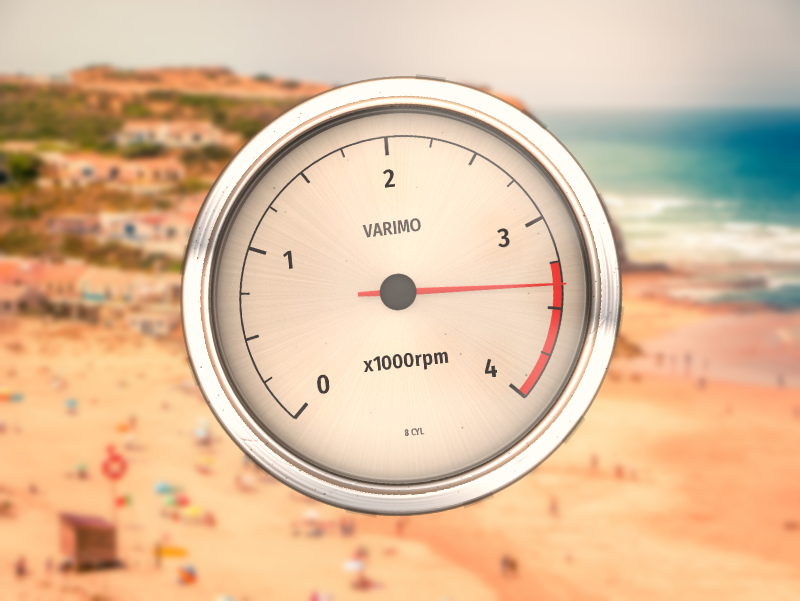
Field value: 3375,rpm
